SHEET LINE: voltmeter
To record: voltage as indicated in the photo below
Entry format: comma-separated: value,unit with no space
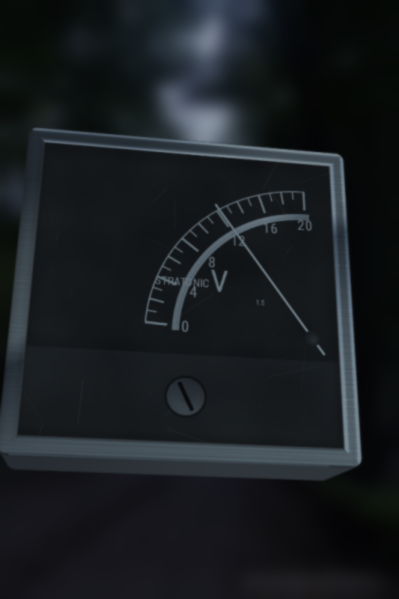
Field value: 12,V
